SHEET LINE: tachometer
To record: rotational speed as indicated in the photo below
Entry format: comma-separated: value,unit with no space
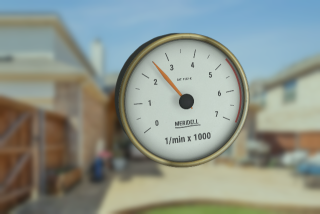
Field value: 2500,rpm
